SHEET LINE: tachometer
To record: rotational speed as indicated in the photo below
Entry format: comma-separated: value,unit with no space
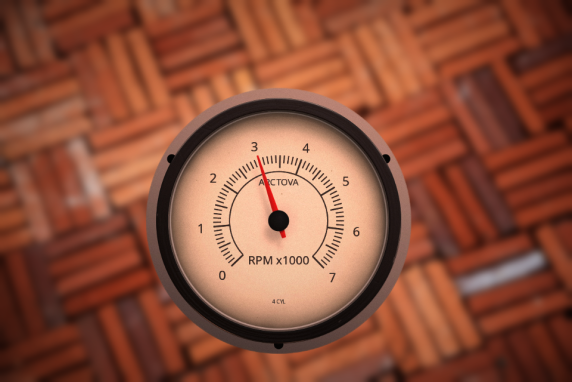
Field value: 3000,rpm
